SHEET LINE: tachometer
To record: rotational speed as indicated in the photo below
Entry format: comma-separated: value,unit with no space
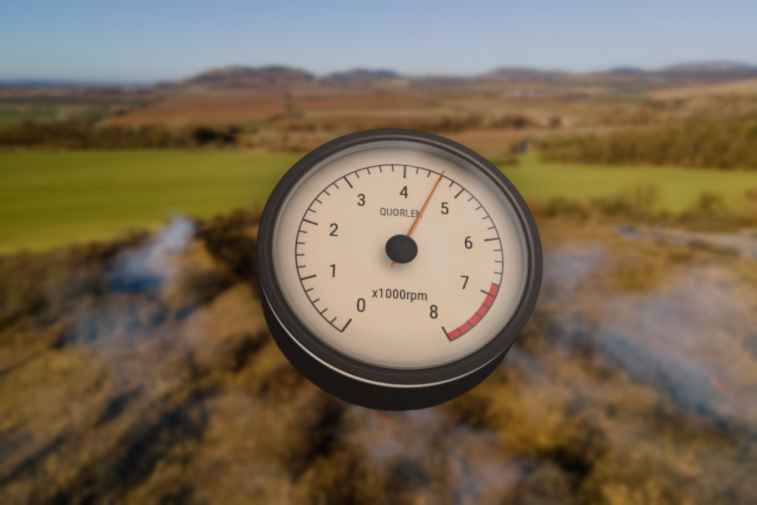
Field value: 4600,rpm
